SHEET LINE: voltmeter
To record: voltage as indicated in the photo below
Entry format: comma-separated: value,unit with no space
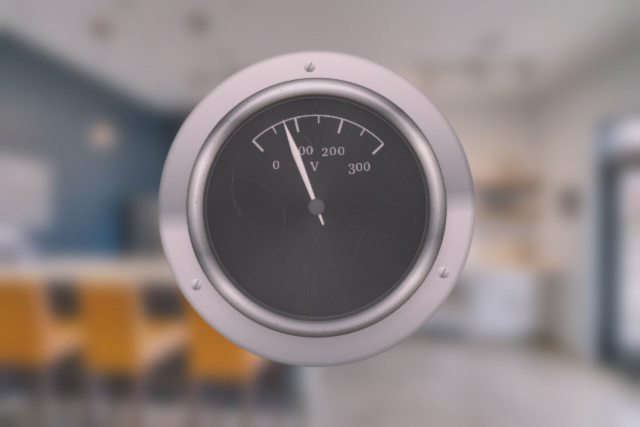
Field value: 75,V
